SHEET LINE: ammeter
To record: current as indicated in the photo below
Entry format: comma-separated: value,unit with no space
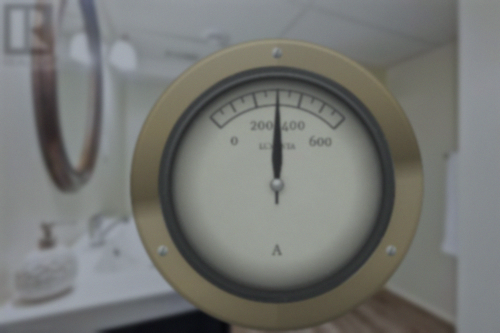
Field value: 300,A
